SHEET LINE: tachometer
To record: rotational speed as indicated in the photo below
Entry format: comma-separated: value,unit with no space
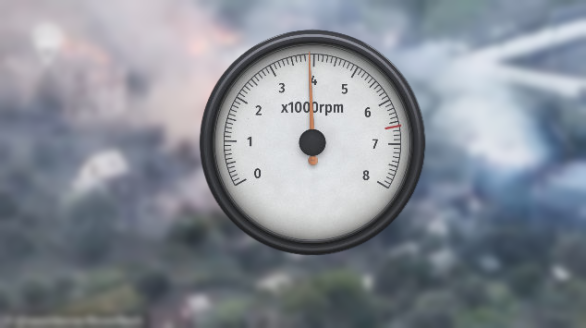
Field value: 3900,rpm
